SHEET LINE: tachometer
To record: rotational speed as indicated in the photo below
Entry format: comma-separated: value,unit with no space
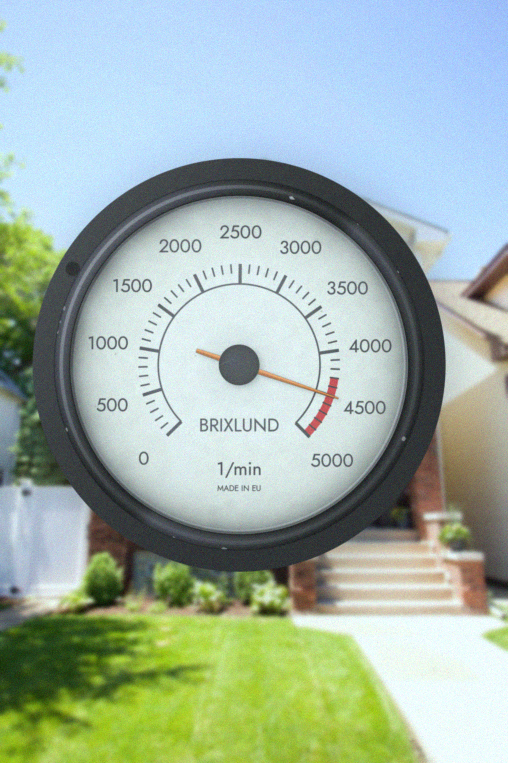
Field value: 4500,rpm
